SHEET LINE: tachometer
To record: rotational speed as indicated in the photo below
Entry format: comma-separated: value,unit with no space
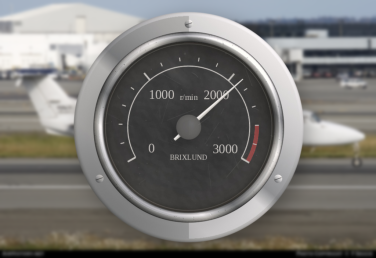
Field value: 2100,rpm
